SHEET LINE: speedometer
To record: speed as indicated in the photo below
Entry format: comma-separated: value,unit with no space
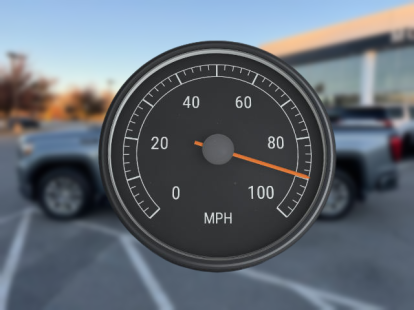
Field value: 90,mph
